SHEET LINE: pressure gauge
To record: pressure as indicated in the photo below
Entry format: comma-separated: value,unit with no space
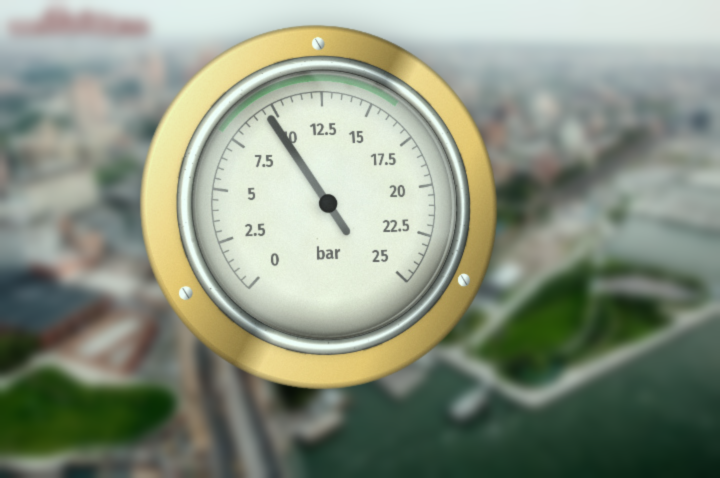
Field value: 9.5,bar
